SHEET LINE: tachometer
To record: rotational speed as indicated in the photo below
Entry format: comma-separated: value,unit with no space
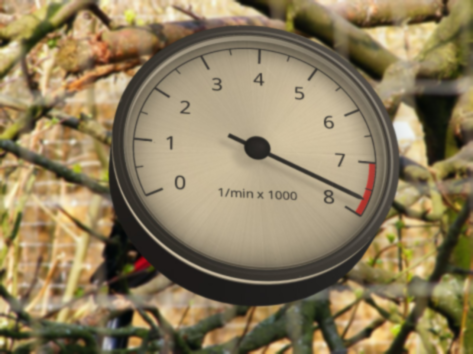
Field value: 7750,rpm
